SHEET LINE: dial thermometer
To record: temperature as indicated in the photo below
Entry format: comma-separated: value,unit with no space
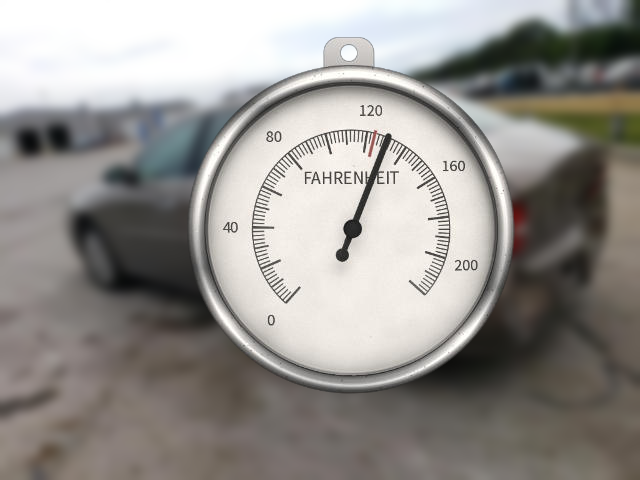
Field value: 130,°F
